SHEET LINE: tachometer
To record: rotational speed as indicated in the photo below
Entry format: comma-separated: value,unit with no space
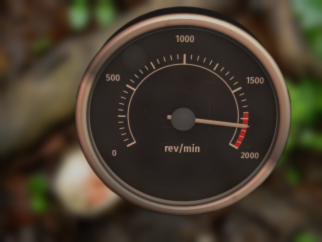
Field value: 1800,rpm
